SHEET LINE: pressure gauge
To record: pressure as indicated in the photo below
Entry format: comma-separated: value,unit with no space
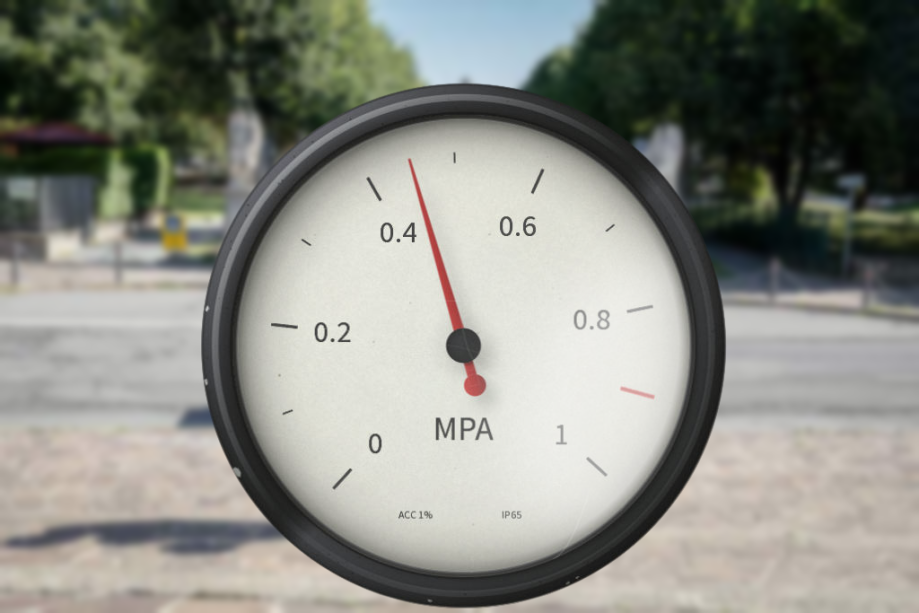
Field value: 0.45,MPa
